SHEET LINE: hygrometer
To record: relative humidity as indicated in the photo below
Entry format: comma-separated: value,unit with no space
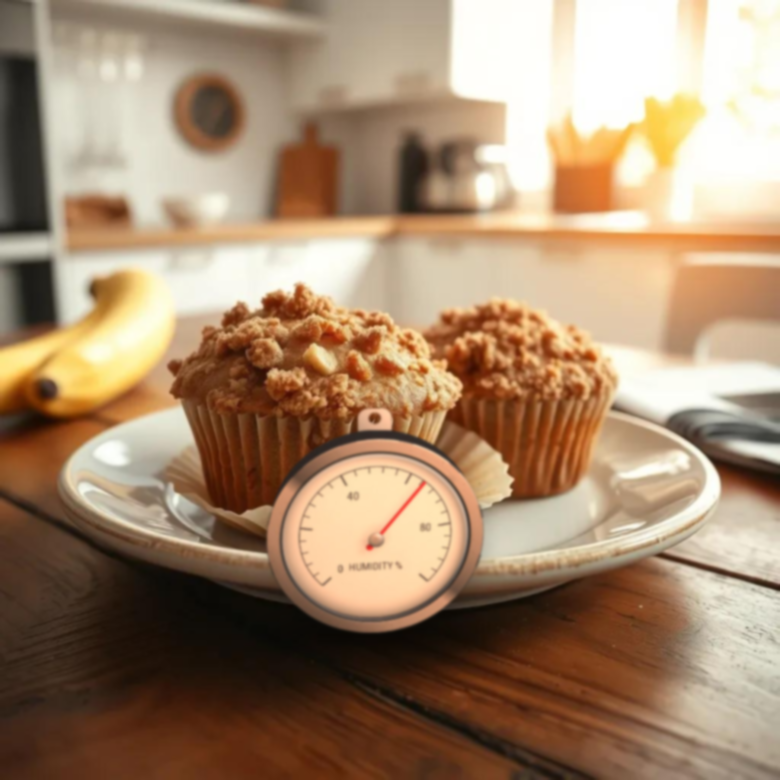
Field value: 64,%
